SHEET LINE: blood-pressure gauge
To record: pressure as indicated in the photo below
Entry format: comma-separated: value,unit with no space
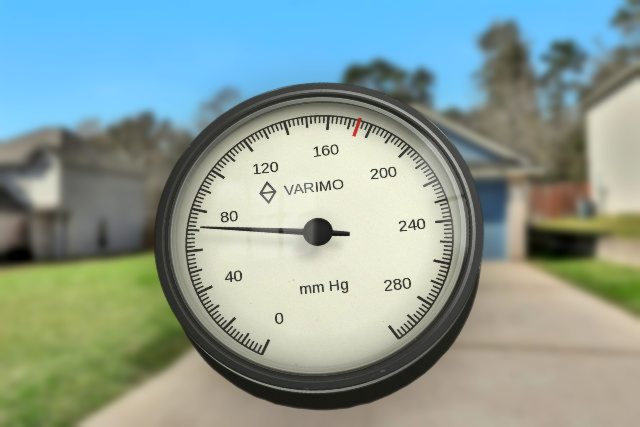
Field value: 70,mmHg
